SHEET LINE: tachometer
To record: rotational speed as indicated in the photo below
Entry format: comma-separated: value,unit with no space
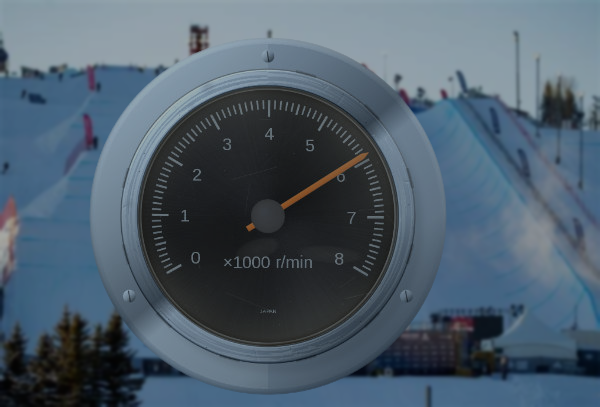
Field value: 5900,rpm
